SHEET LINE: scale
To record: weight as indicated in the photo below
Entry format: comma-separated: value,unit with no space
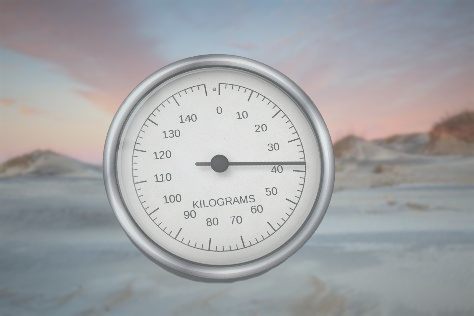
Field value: 38,kg
